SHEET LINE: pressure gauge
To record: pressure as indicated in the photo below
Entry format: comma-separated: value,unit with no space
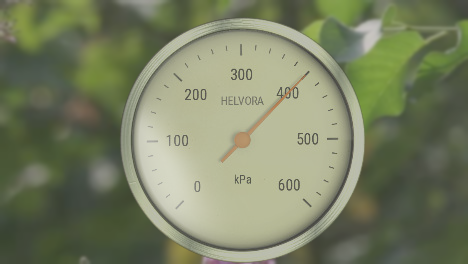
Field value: 400,kPa
